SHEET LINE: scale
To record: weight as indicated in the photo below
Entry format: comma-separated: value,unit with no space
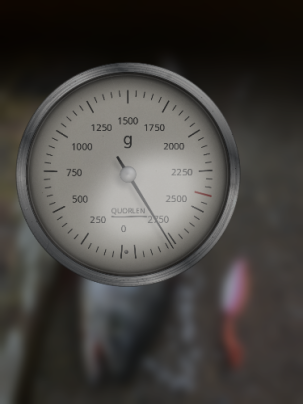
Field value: 2775,g
